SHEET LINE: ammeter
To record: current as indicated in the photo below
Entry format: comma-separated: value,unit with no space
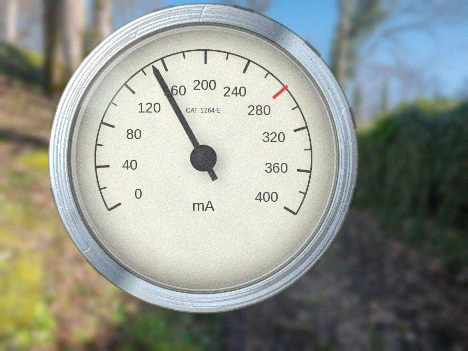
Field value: 150,mA
